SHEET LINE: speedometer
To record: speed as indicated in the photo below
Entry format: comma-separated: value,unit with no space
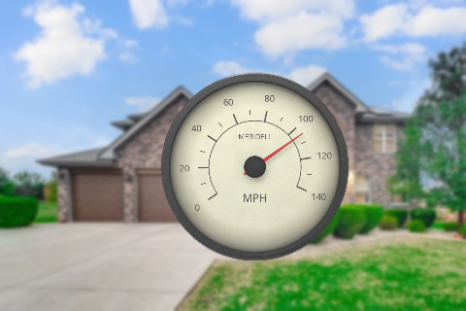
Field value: 105,mph
